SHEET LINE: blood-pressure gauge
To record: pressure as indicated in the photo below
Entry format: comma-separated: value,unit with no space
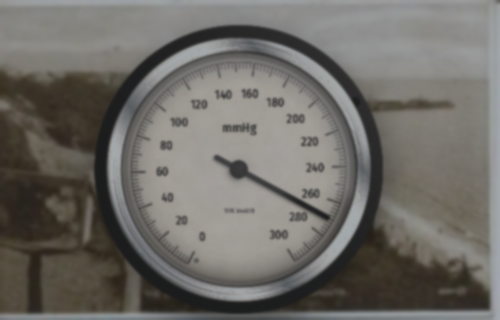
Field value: 270,mmHg
